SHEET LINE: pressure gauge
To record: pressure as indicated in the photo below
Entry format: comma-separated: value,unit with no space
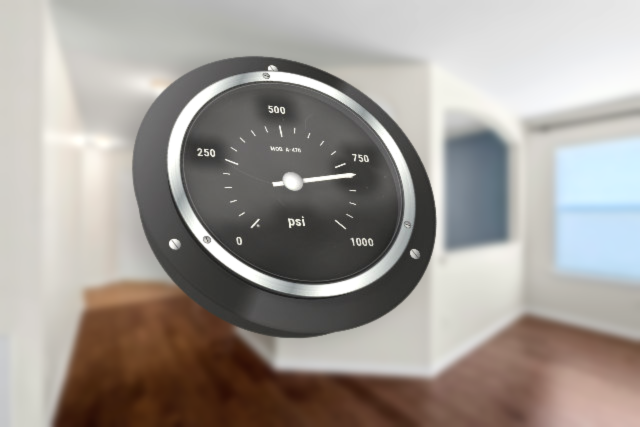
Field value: 800,psi
